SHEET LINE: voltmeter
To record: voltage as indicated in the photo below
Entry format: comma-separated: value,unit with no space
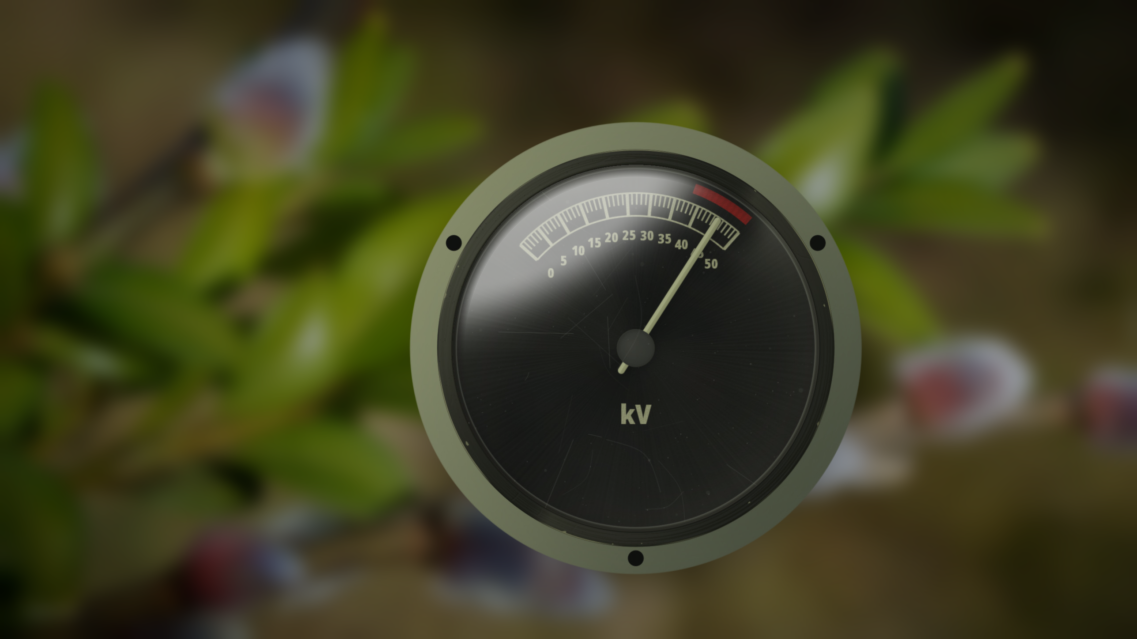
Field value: 45,kV
